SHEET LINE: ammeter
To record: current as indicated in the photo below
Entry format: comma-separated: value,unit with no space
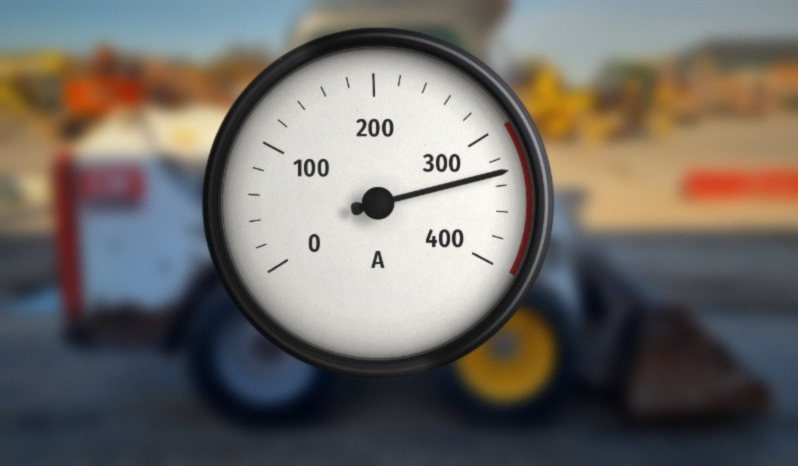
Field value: 330,A
